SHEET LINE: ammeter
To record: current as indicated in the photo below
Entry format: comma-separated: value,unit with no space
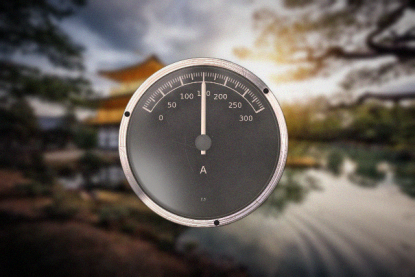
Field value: 150,A
